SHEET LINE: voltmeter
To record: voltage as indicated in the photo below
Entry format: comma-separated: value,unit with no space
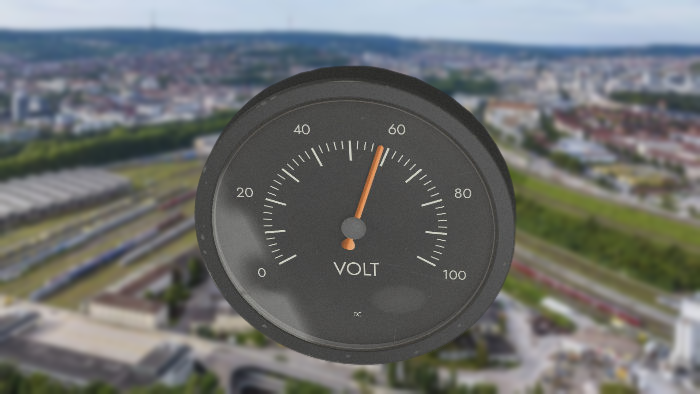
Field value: 58,V
